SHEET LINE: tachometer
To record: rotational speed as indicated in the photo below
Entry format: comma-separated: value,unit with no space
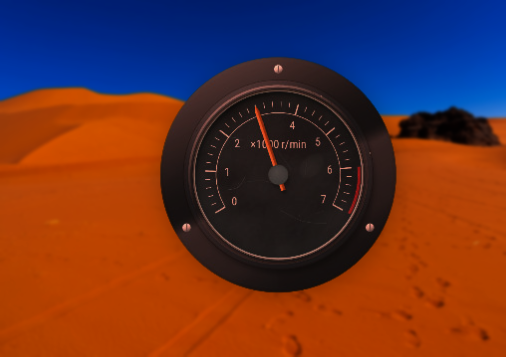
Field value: 3000,rpm
